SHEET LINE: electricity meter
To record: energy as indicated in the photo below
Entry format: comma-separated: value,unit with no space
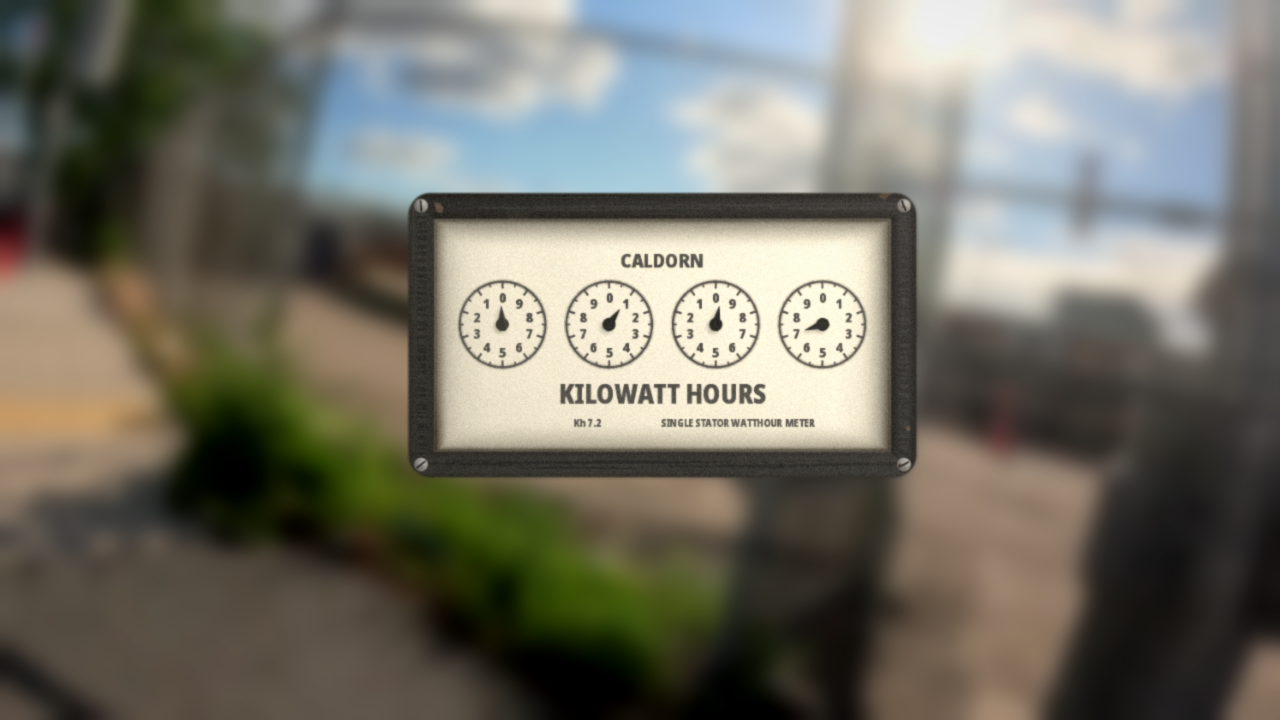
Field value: 97,kWh
